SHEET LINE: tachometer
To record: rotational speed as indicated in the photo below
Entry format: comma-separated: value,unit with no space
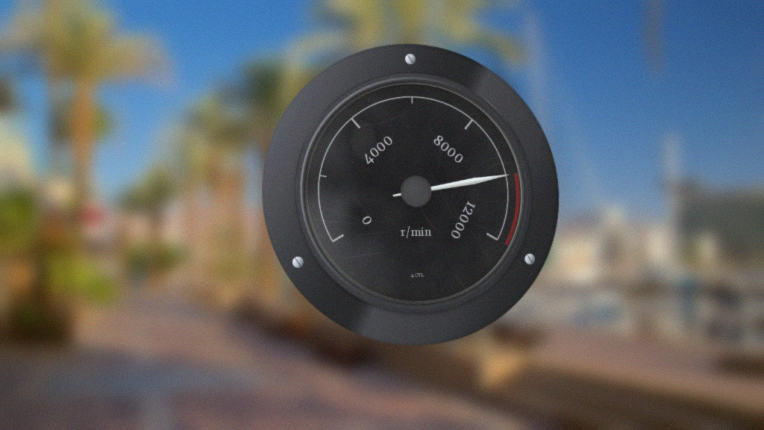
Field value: 10000,rpm
